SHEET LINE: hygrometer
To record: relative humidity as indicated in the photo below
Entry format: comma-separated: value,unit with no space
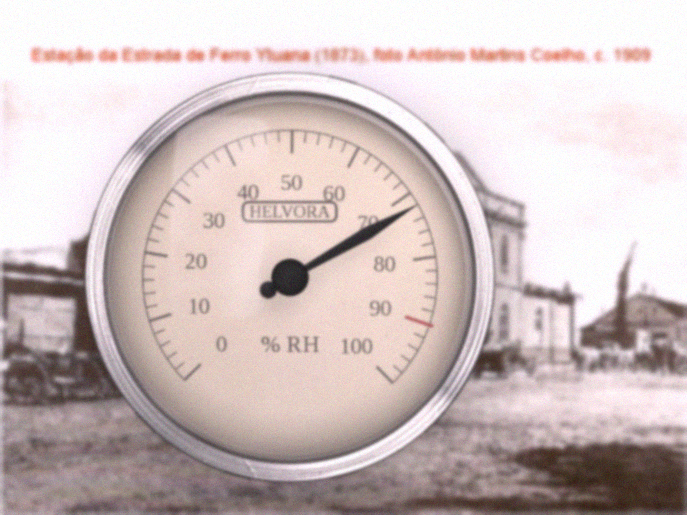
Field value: 72,%
